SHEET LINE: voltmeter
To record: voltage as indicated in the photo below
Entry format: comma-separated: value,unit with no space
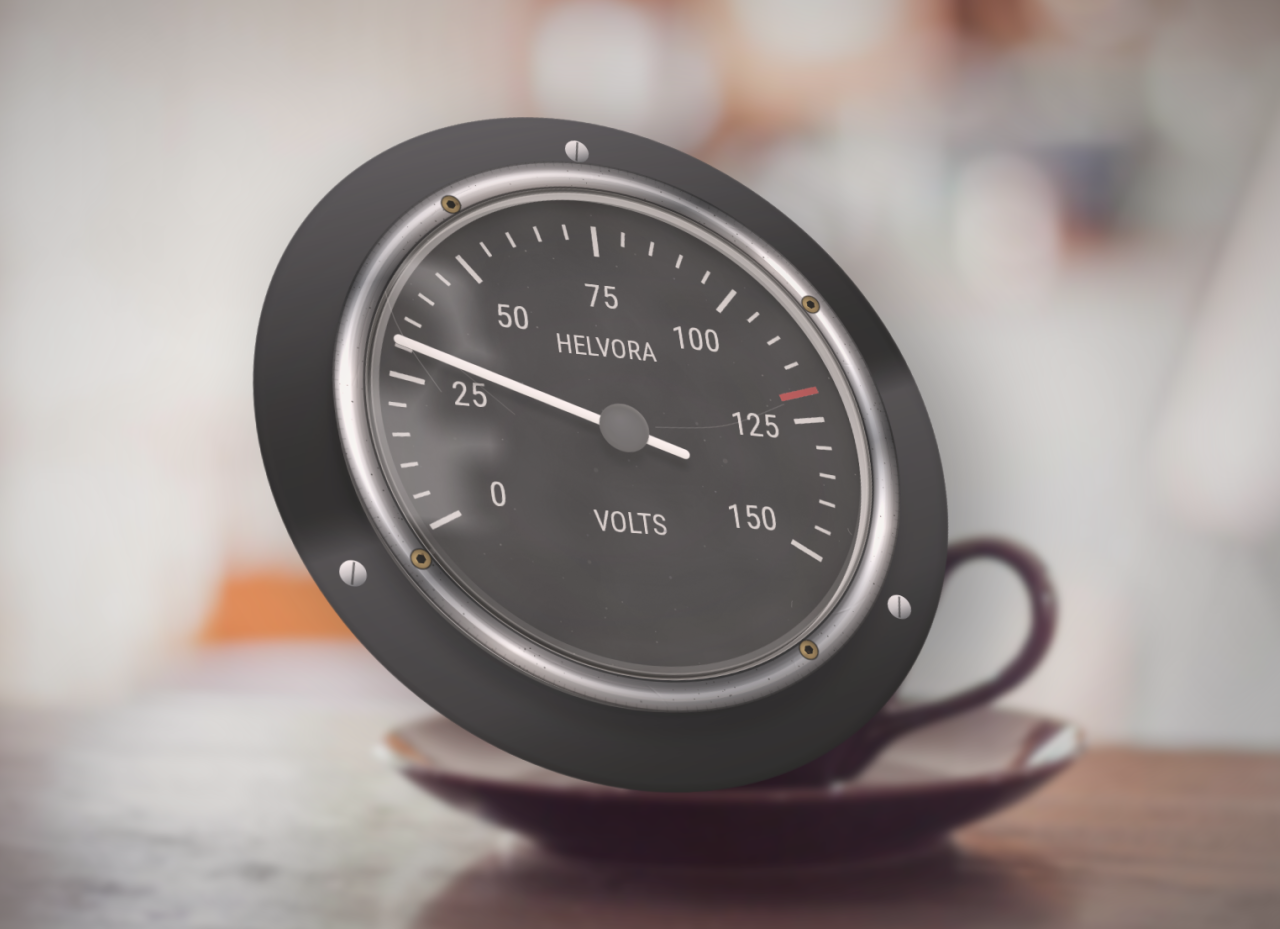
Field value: 30,V
